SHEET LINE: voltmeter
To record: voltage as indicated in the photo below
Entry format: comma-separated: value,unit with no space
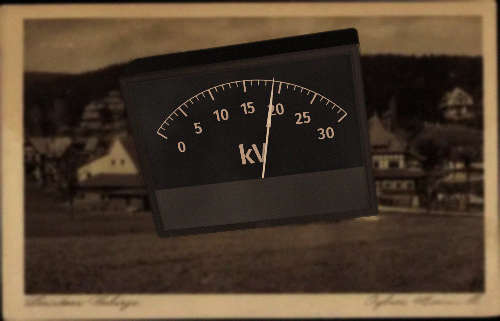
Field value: 19,kV
